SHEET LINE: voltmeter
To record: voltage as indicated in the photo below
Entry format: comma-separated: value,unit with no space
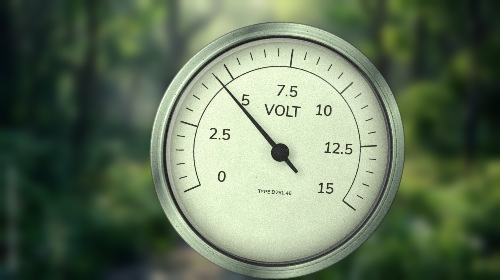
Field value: 4.5,V
